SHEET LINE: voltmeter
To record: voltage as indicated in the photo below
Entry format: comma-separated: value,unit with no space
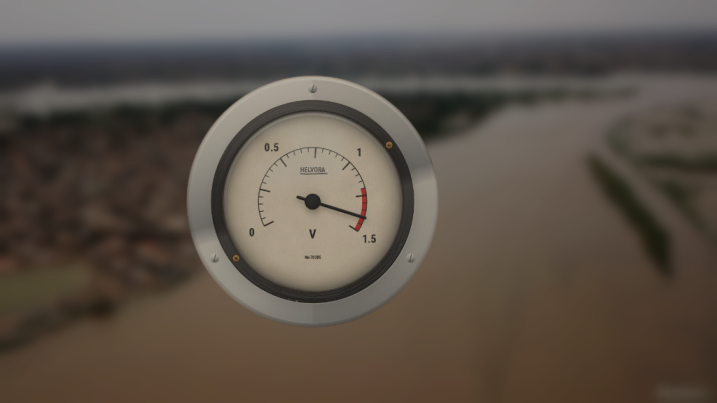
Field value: 1.4,V
